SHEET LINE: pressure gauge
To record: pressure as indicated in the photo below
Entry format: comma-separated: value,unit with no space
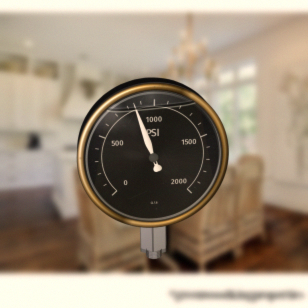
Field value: 850,psi
